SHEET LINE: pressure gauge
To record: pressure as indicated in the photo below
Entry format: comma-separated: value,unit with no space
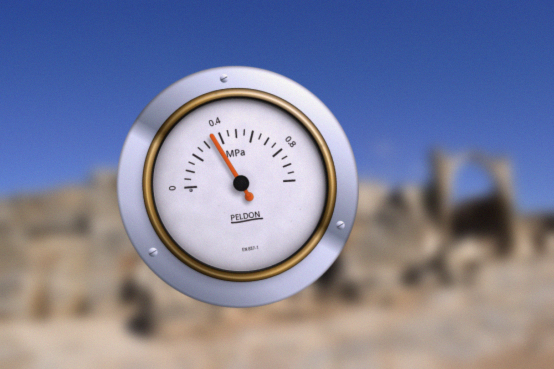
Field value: 0.35,MPa
